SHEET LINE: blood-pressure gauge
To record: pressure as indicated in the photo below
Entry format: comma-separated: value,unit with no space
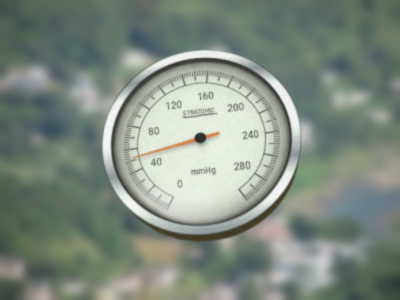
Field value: 50,mmHg
